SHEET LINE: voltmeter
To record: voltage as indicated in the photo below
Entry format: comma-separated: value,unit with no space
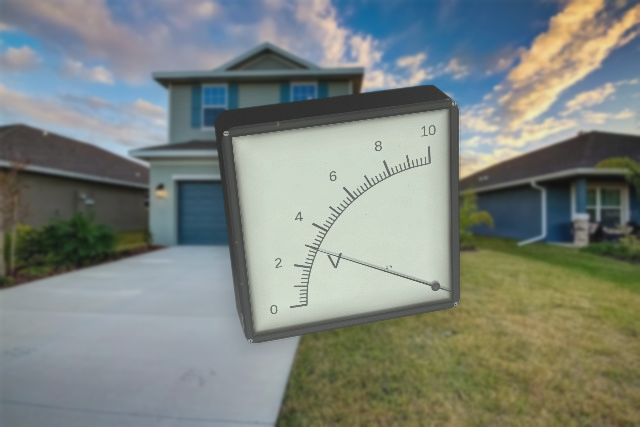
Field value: 3,V
